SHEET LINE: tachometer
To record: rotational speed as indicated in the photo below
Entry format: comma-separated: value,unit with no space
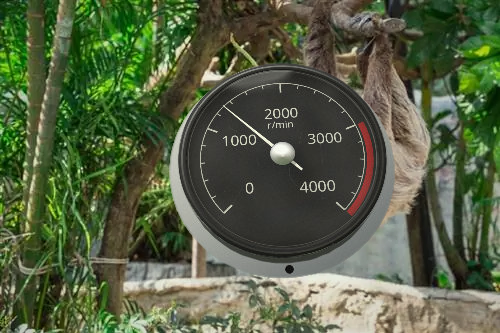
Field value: 1300,rpm
